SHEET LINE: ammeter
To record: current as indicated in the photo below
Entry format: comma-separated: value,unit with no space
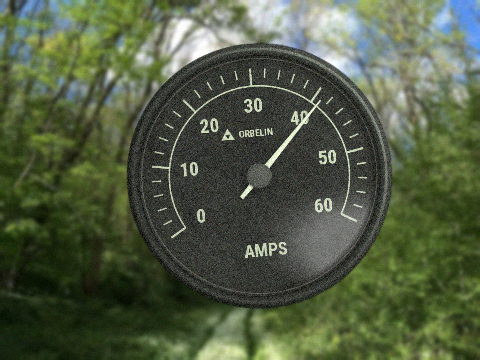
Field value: 41,A
